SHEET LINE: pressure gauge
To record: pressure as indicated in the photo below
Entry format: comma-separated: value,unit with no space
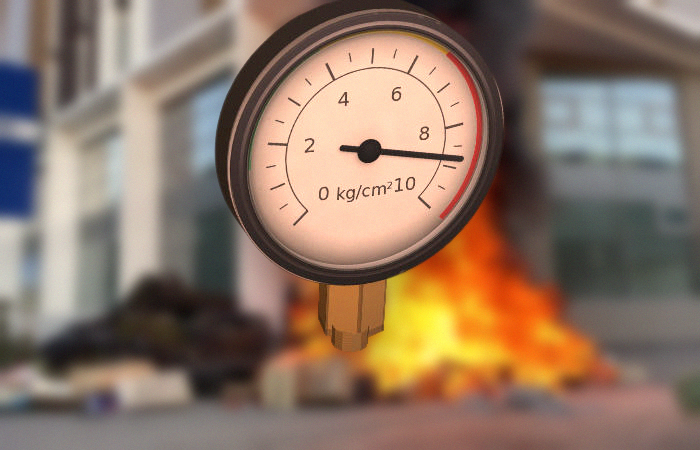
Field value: 8.75,kg/cm²
